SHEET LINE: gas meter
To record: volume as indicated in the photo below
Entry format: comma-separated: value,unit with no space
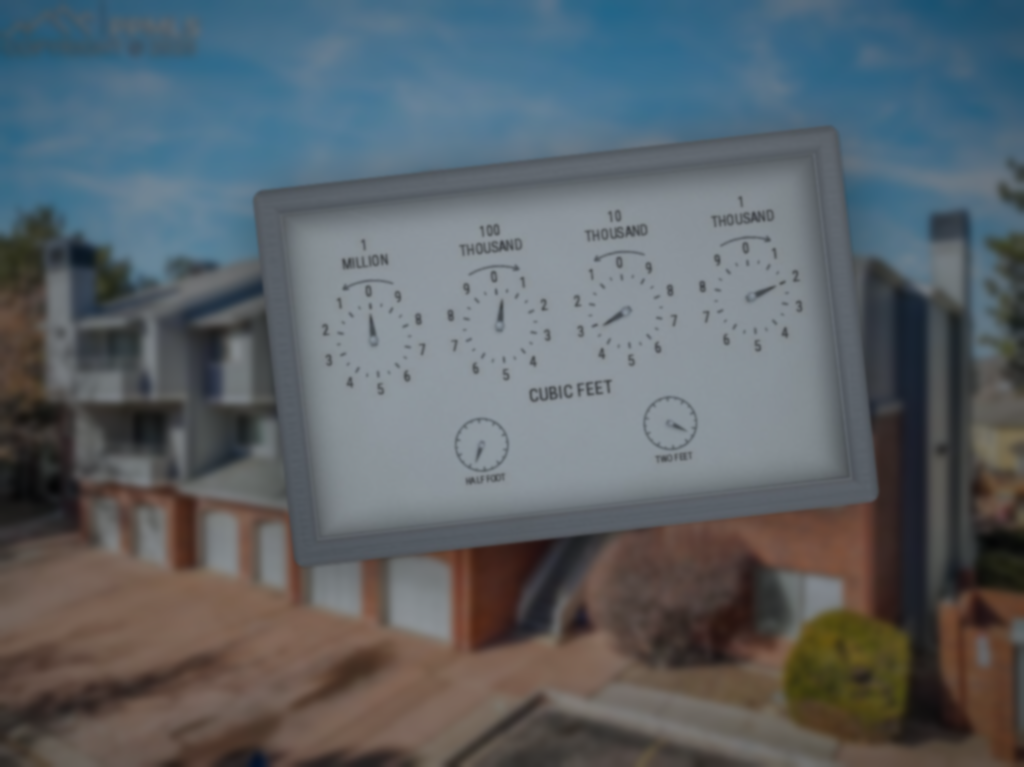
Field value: 3200,ft³
